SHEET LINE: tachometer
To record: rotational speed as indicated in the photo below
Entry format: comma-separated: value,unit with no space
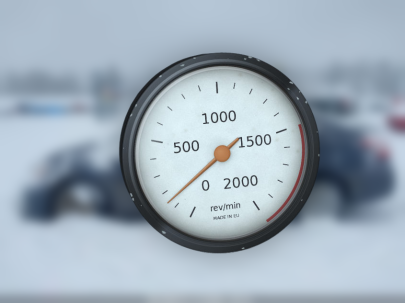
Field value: 150,rpm
